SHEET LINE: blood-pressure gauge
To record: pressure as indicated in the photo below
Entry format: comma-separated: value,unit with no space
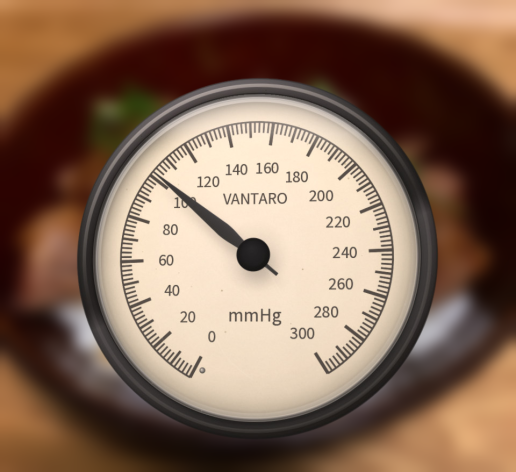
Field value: 102,mmHg
